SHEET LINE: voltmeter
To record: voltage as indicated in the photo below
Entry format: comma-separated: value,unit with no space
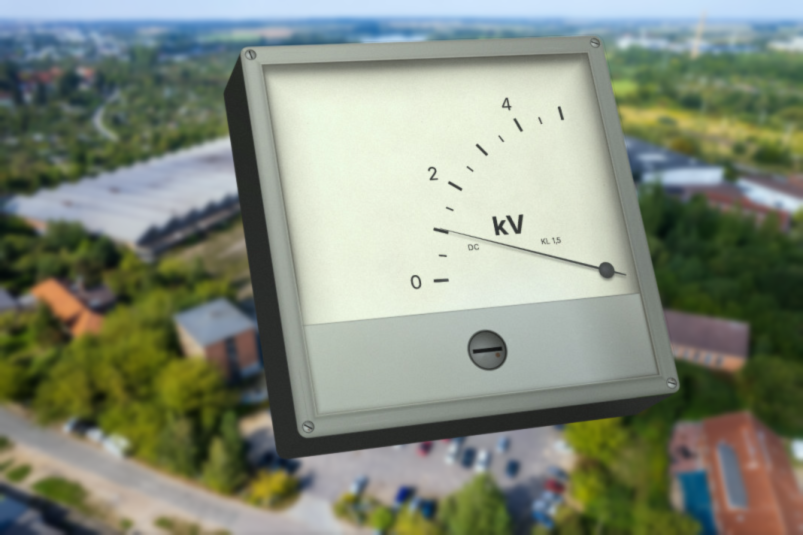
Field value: 1,kV
